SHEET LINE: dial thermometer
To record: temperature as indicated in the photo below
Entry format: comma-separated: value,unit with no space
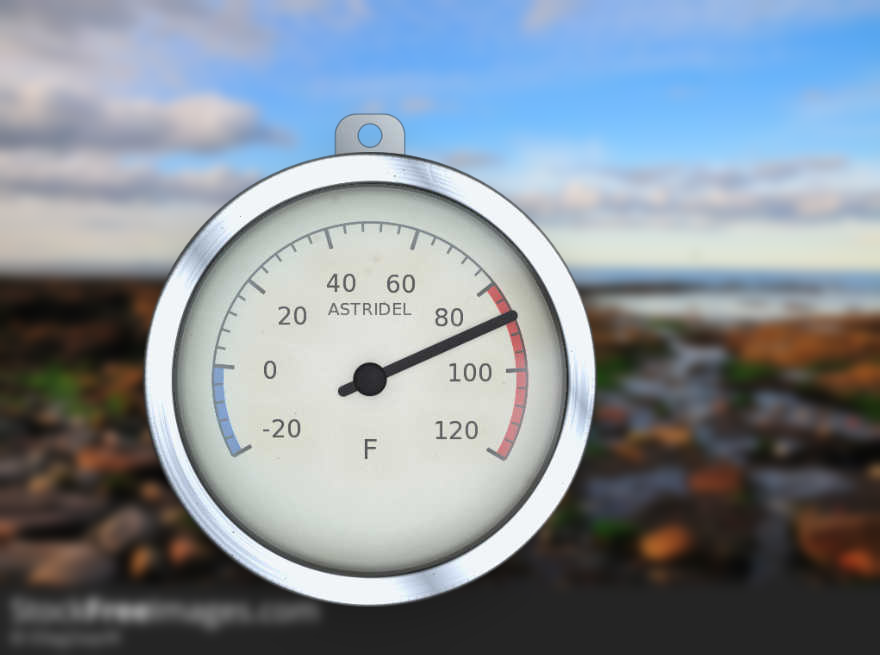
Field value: 88,°F
